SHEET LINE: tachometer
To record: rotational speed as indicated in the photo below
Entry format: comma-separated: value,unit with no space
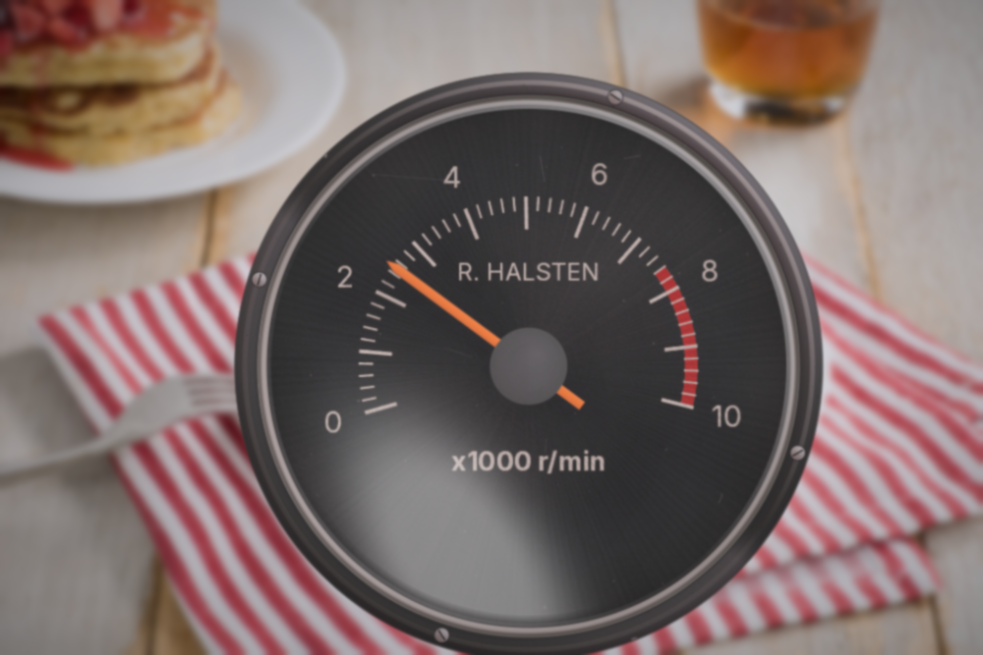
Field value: 2500,rpm
